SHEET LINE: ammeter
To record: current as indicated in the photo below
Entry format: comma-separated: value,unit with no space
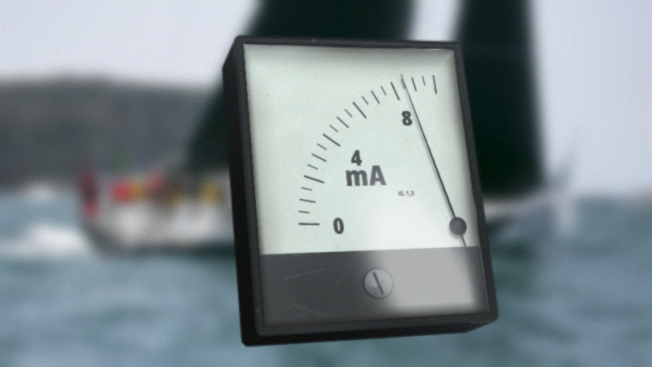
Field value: 8.5,mA
